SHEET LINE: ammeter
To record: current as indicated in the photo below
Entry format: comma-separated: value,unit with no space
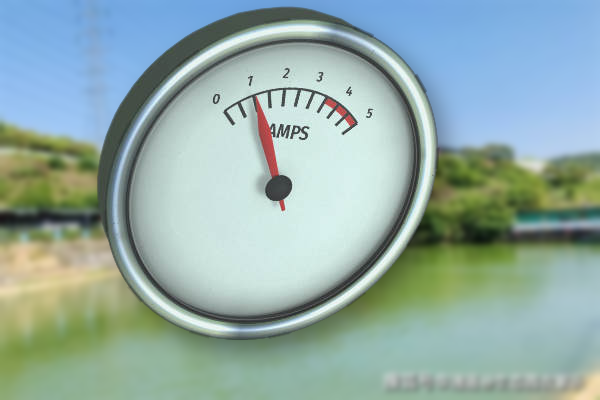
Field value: 1,A
